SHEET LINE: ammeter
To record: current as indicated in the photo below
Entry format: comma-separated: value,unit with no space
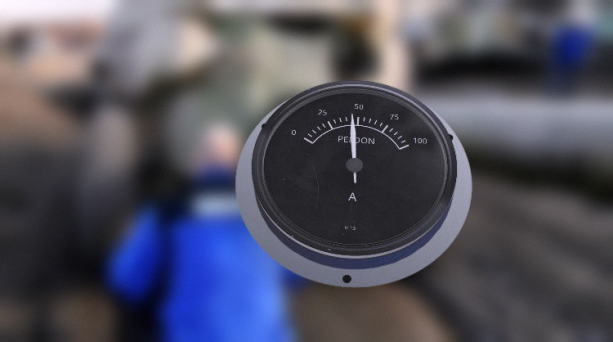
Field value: 45,A
